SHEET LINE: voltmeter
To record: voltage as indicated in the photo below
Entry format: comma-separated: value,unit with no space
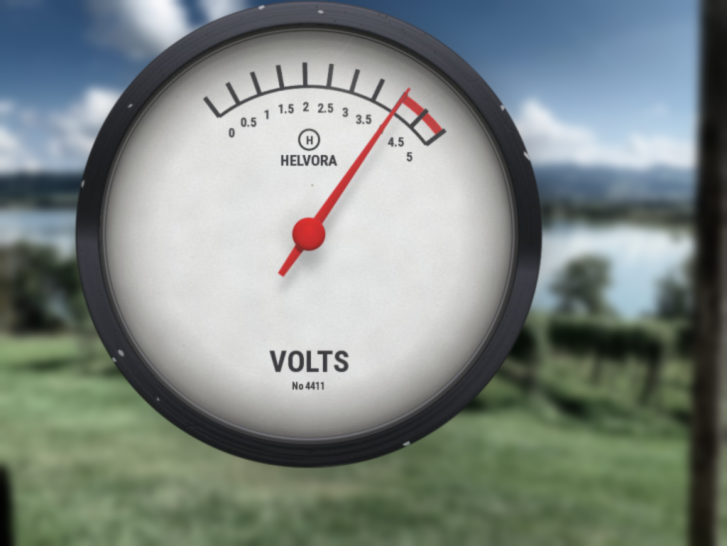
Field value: 4,V
